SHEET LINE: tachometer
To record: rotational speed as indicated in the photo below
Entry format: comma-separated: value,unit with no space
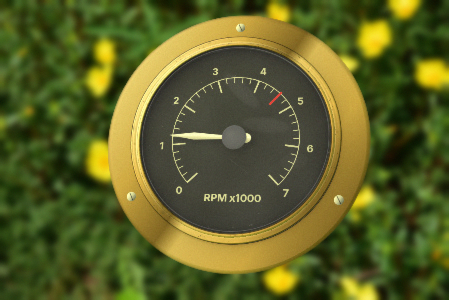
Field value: 1200,rpm
